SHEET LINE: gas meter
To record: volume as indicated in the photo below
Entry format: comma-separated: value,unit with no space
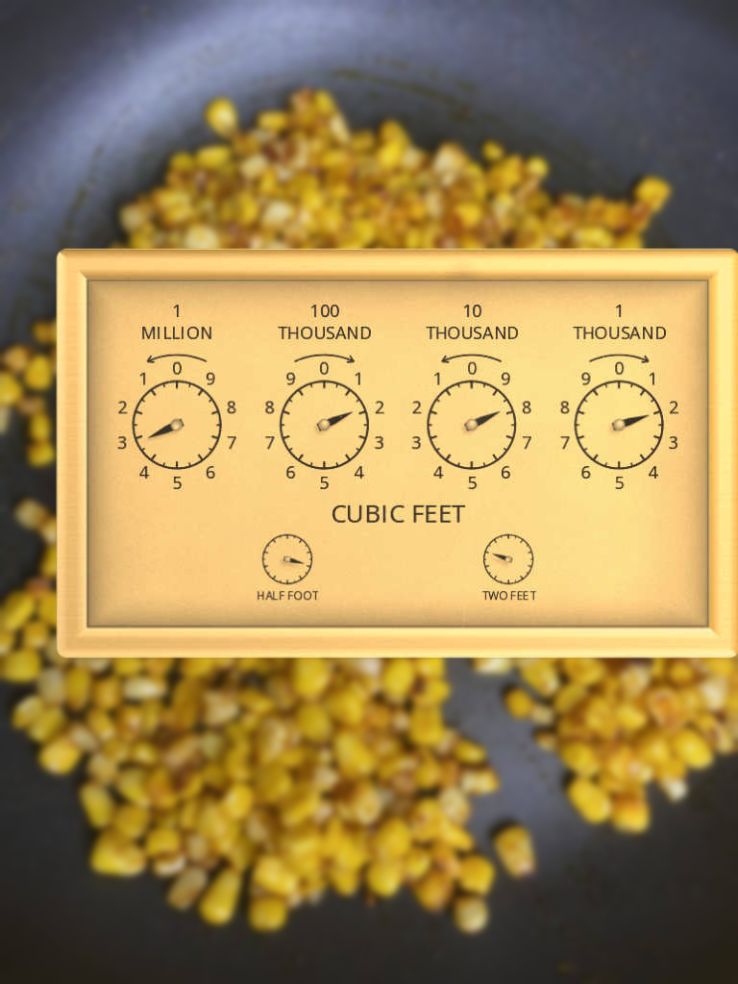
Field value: 318200,ft³
